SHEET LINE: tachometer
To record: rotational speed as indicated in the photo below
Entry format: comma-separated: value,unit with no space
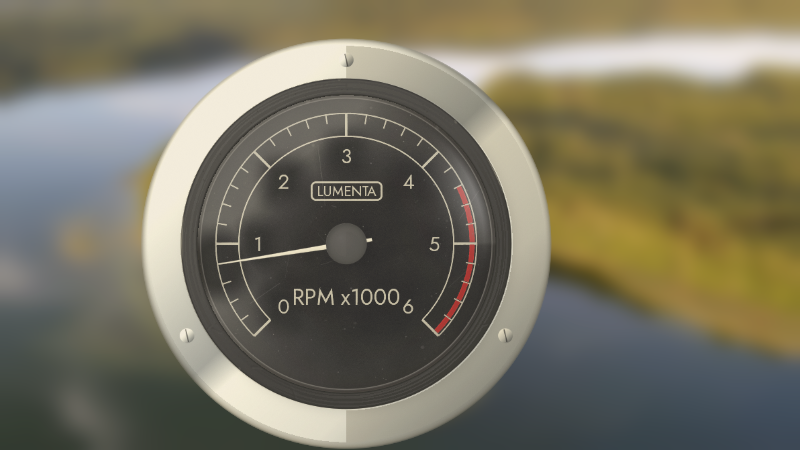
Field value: 800,rpm
